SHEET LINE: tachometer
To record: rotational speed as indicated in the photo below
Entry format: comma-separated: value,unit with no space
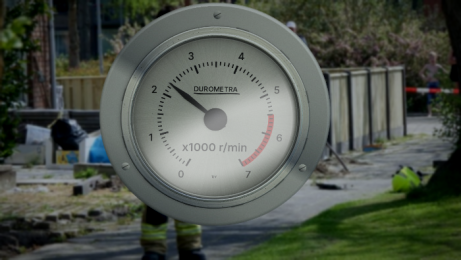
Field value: 2300,rpm
